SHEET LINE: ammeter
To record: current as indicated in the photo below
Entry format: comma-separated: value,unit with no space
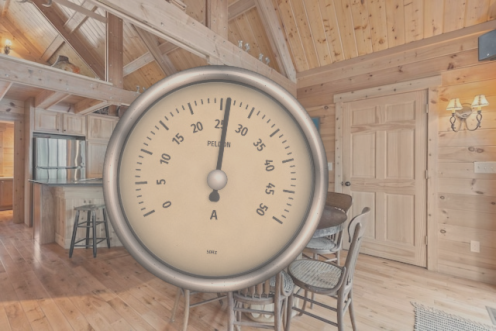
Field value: 26,A
